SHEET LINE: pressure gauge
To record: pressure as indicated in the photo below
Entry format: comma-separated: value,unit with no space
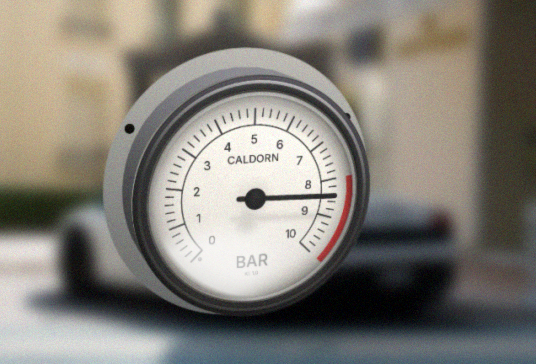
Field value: 8.4,bar
